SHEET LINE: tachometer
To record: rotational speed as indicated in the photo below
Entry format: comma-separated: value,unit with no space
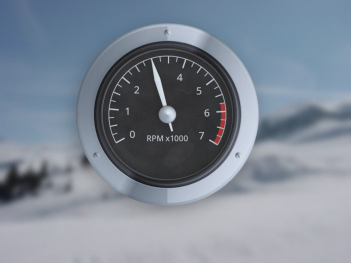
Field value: 3000,rpm
